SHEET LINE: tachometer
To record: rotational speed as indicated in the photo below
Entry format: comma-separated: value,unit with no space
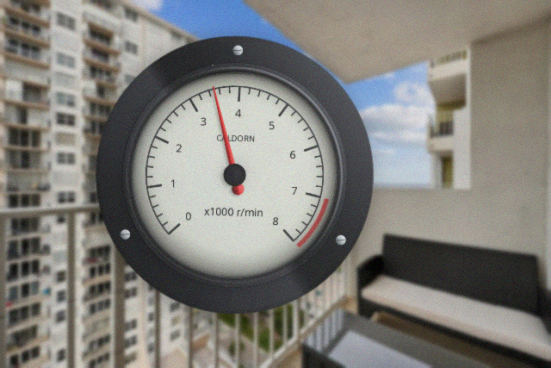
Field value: 3500,rpm
